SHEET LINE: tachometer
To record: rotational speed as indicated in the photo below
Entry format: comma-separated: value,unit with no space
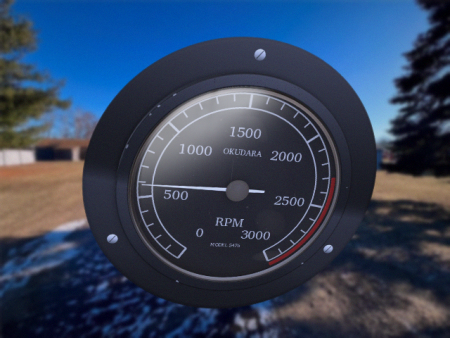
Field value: 600,rpm
